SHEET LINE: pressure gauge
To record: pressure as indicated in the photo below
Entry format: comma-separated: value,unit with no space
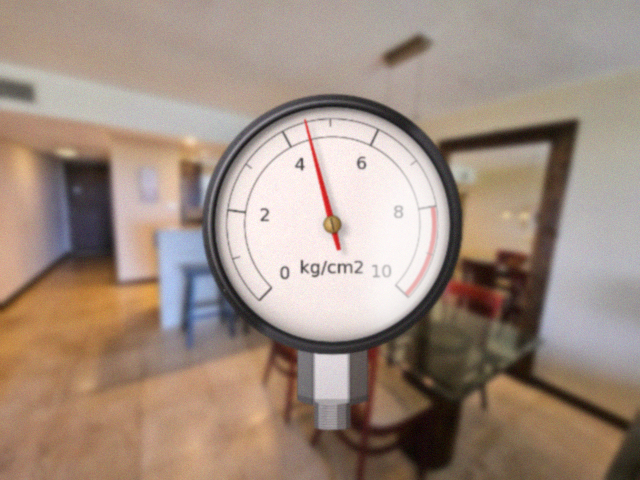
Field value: 4.5,kg/cm²
